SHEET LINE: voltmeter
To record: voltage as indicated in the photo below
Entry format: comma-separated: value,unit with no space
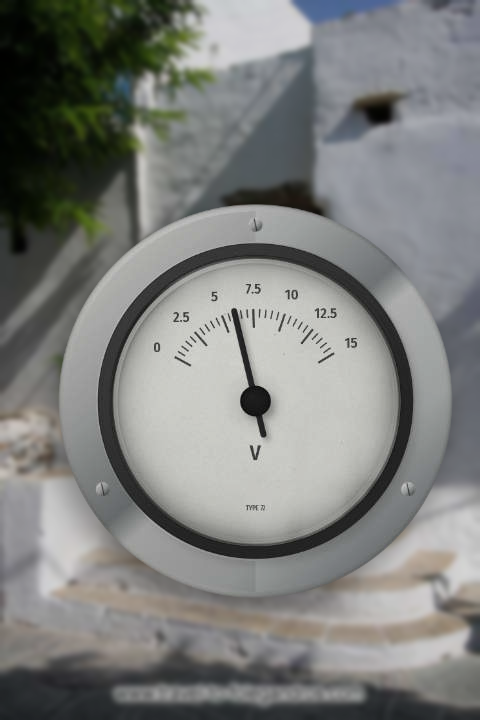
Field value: 6,V
